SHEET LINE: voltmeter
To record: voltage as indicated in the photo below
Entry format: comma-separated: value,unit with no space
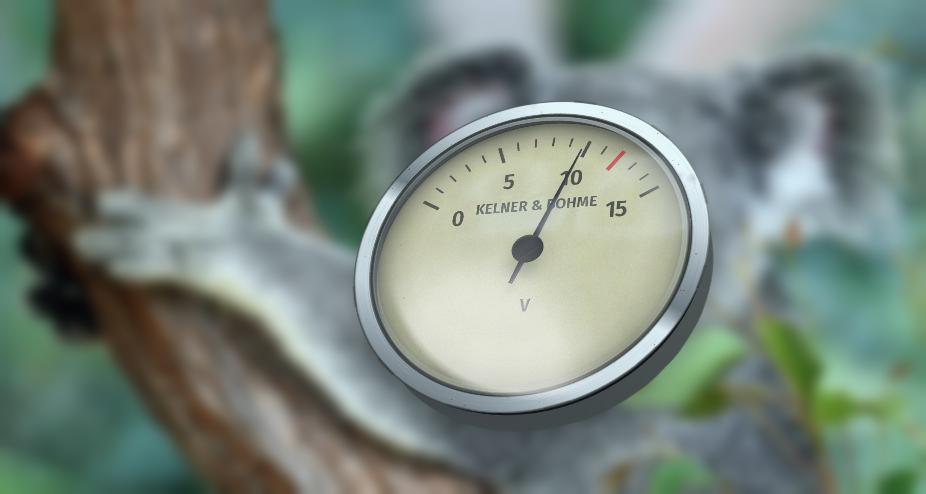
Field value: 10,V
